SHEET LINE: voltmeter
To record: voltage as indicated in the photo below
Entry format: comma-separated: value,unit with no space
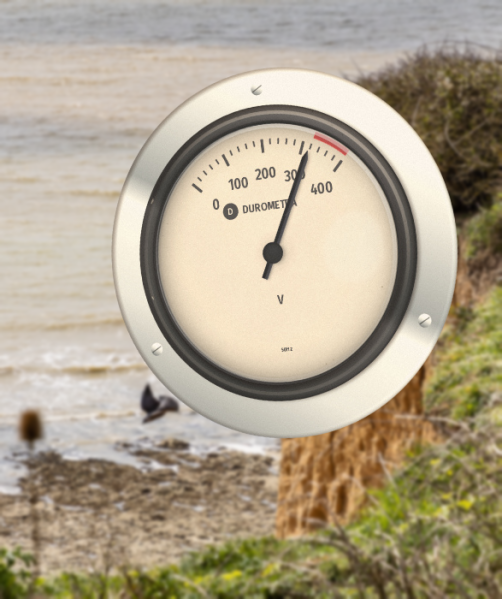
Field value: 320,V
